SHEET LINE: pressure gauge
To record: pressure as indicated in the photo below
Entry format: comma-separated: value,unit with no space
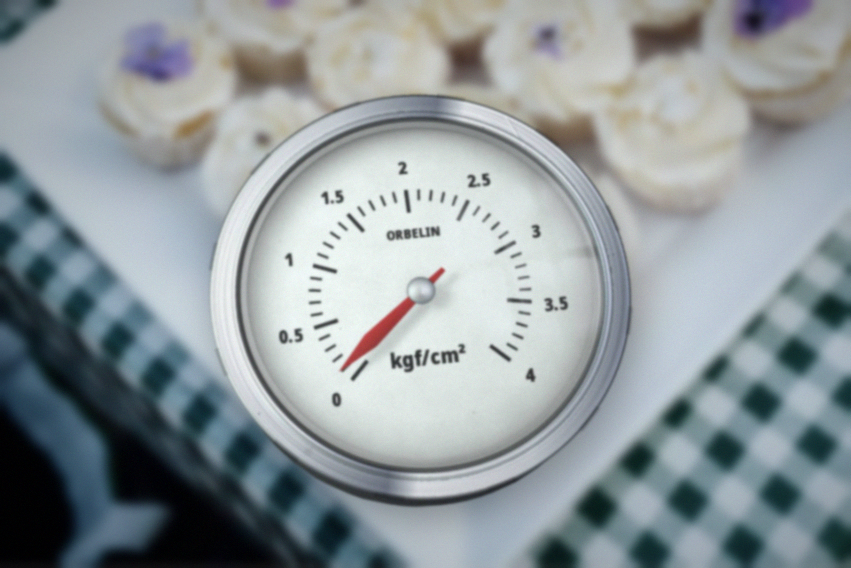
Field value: 0.1,kg/cm²
